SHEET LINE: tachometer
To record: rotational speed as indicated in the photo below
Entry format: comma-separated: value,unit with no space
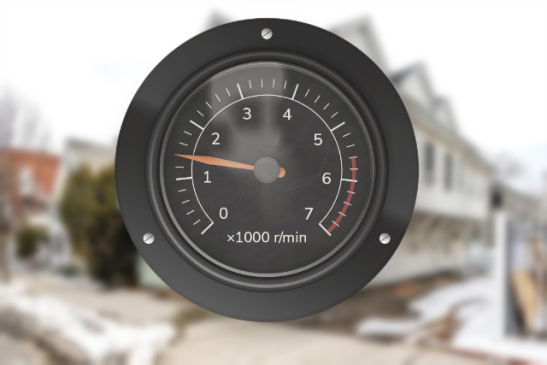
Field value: 1400,rpm
